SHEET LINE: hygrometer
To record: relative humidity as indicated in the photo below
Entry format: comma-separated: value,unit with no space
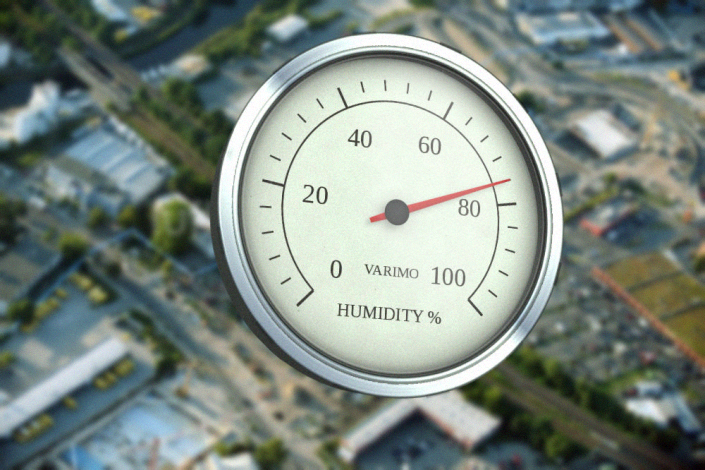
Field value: 76,%
